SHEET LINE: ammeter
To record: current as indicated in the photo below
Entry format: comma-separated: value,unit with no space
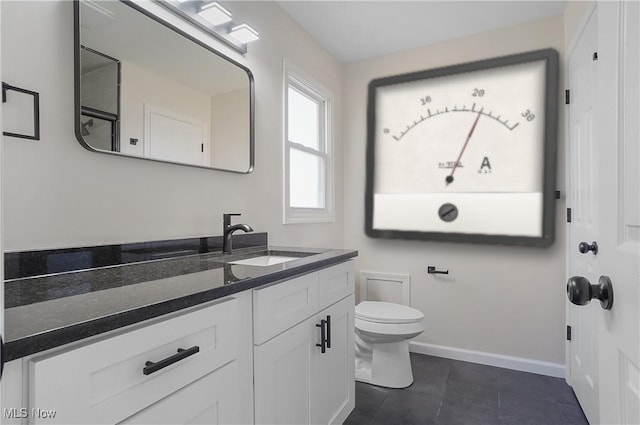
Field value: 22,A
